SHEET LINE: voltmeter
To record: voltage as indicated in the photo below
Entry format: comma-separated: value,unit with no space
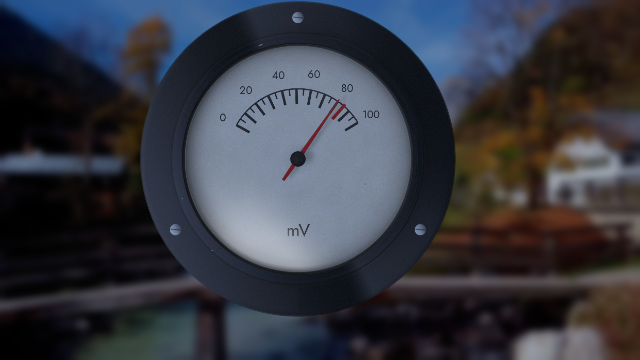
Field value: 80,mV
